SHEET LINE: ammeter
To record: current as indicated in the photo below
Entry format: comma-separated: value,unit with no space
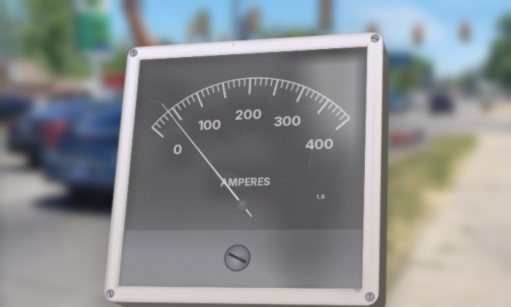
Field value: 40,A
